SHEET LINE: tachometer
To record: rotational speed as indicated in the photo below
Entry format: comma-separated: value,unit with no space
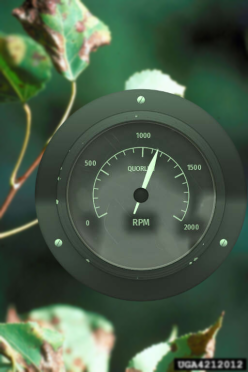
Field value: 1150,rpm
